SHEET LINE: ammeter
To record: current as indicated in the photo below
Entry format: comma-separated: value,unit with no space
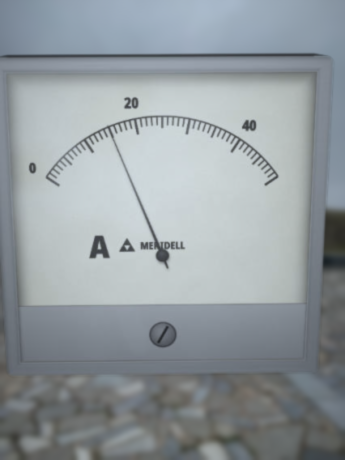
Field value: 15,A
